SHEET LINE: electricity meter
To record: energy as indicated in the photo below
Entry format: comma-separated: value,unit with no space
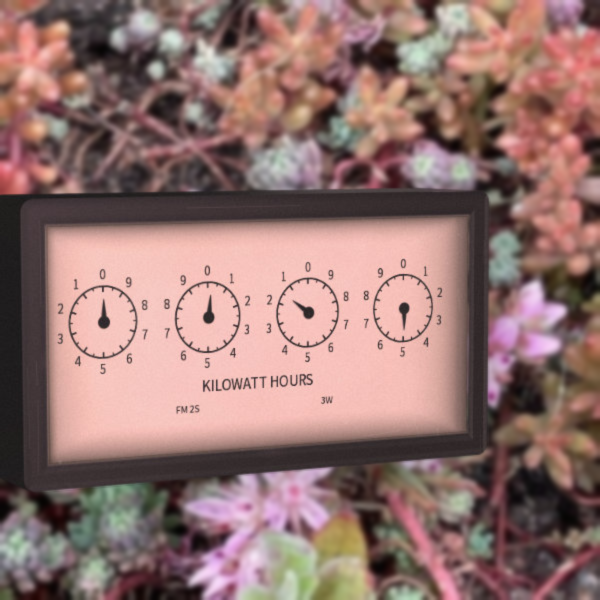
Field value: 15,kWh
